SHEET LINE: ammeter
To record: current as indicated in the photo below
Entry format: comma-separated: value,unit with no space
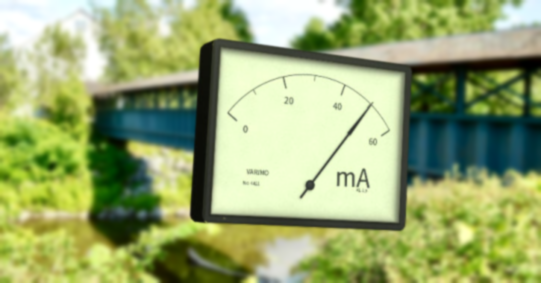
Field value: 50,mA
